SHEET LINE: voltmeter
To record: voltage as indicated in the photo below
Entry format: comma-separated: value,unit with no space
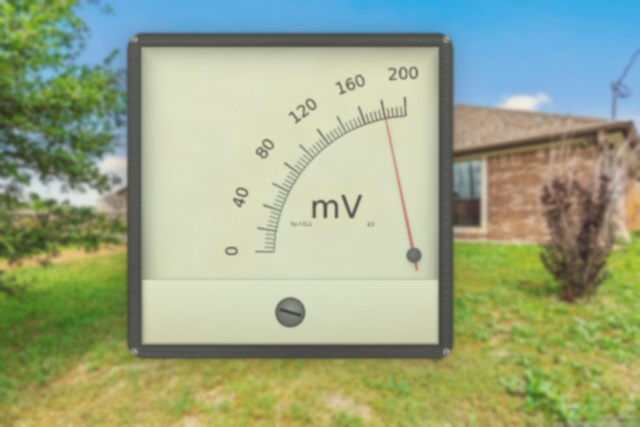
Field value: 180,mV
